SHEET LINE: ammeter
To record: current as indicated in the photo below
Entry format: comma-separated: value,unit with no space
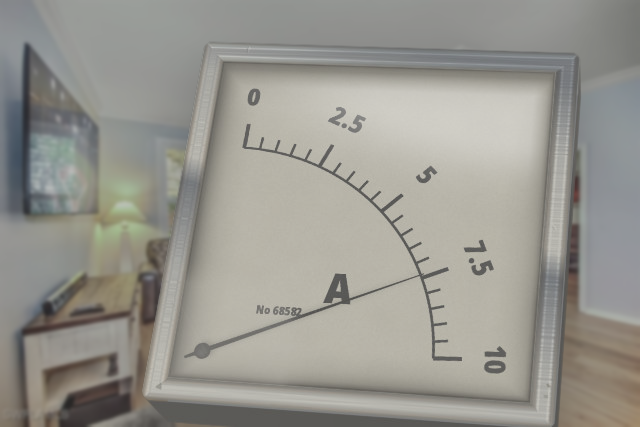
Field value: 7.5,A
